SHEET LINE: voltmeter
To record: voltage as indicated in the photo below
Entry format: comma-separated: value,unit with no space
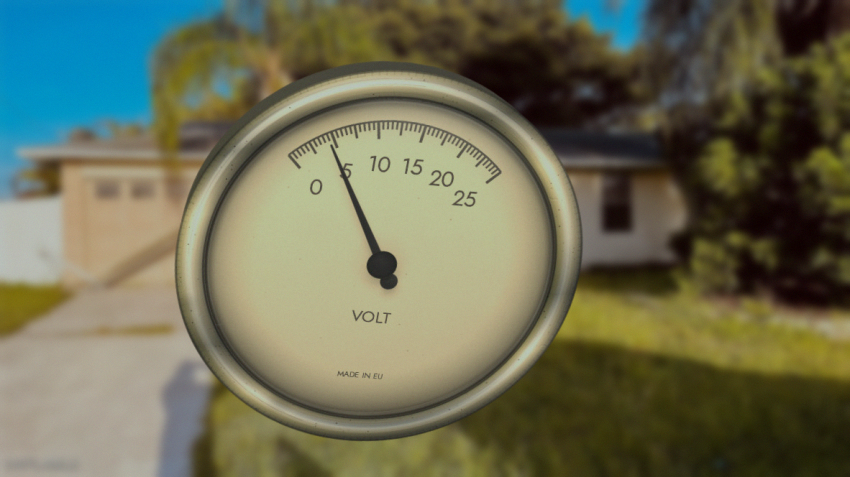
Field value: 4.5,V
